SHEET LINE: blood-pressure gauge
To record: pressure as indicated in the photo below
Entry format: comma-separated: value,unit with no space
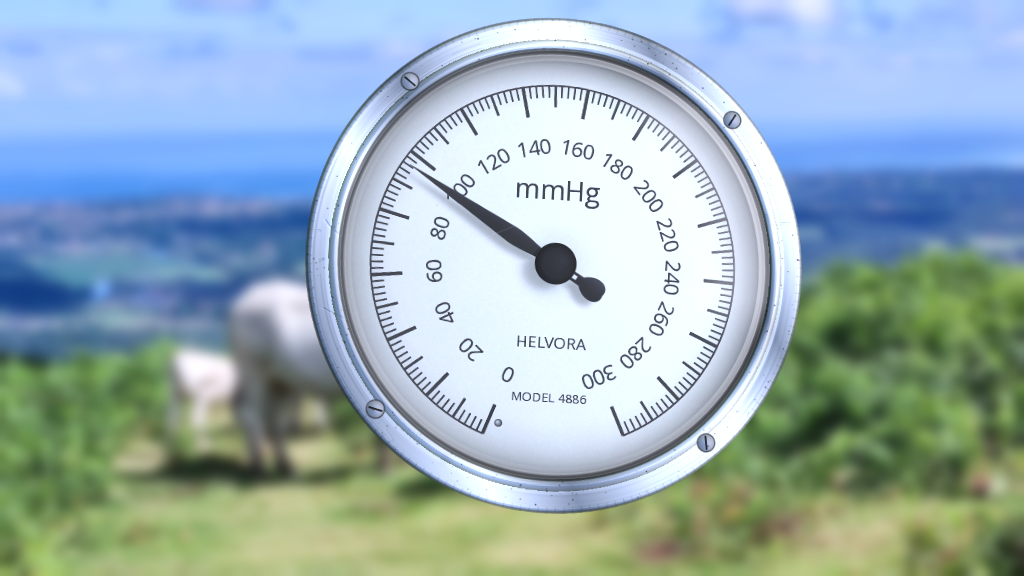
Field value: 96,mmHg
